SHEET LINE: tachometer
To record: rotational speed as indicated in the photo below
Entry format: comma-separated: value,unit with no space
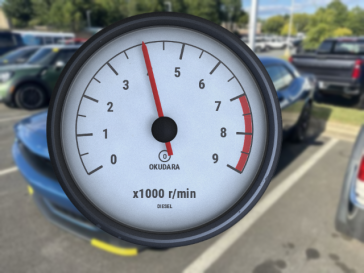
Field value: 4000,rpm
